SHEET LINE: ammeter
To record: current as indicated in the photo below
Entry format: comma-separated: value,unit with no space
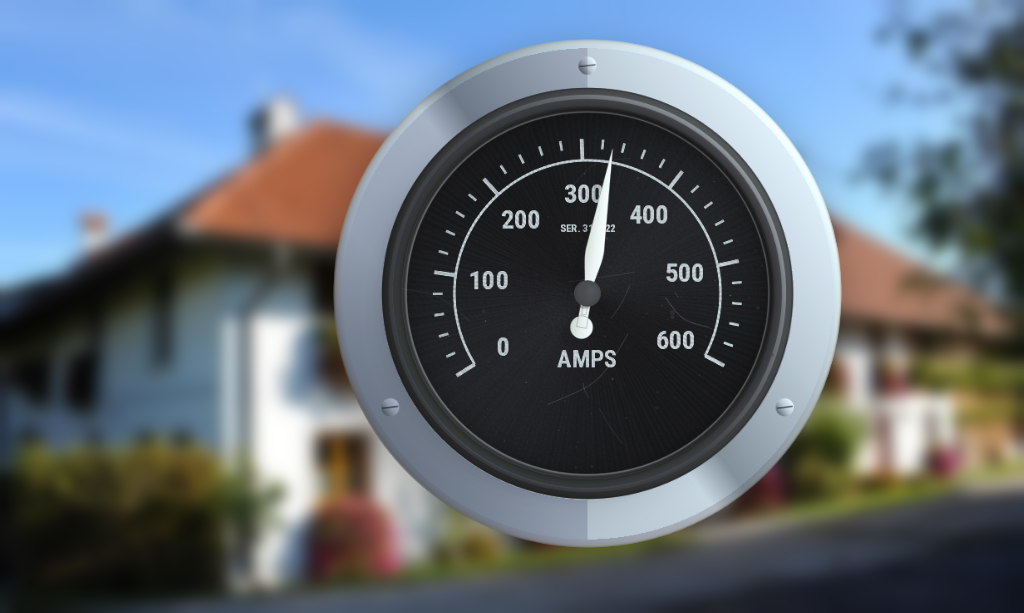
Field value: 330,A
